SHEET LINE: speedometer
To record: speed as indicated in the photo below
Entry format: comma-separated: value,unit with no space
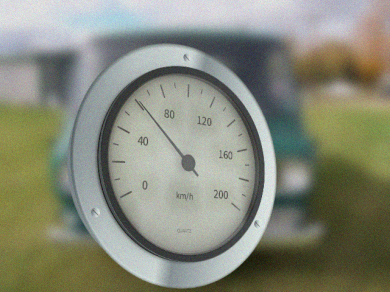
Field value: 60,km/h
